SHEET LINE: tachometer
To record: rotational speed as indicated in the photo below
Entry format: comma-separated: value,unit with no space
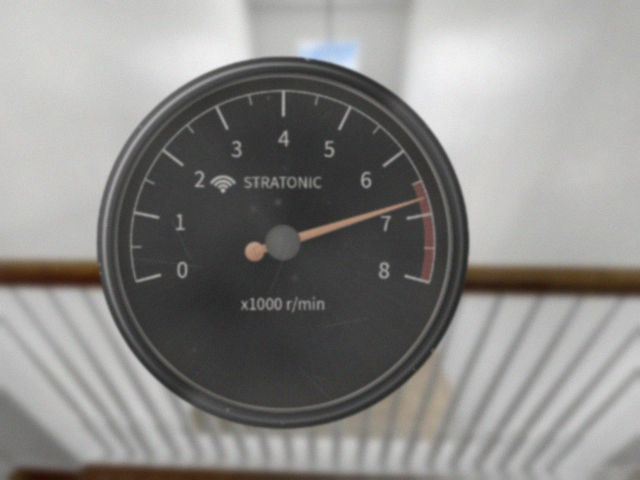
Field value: 6750,rpm
